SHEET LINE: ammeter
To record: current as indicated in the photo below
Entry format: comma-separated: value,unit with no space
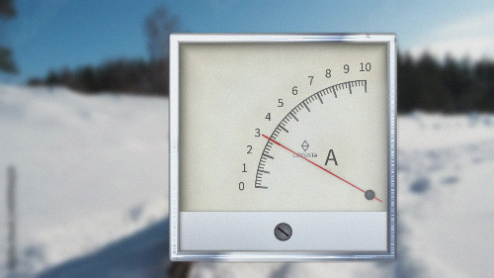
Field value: 3,A
